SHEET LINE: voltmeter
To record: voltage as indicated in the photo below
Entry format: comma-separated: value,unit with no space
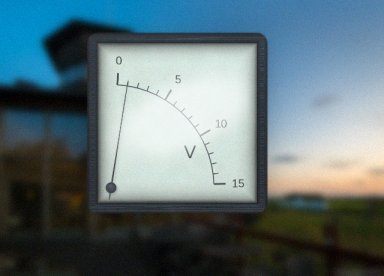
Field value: 1,V
